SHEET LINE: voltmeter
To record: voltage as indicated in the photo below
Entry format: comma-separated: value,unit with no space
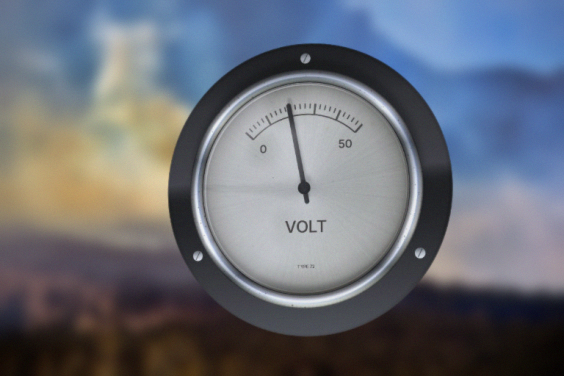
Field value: 20,V
